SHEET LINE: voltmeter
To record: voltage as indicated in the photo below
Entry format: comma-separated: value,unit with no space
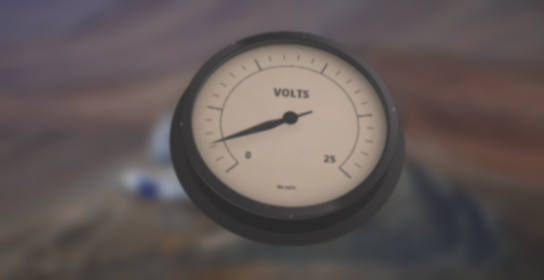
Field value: 2,V
